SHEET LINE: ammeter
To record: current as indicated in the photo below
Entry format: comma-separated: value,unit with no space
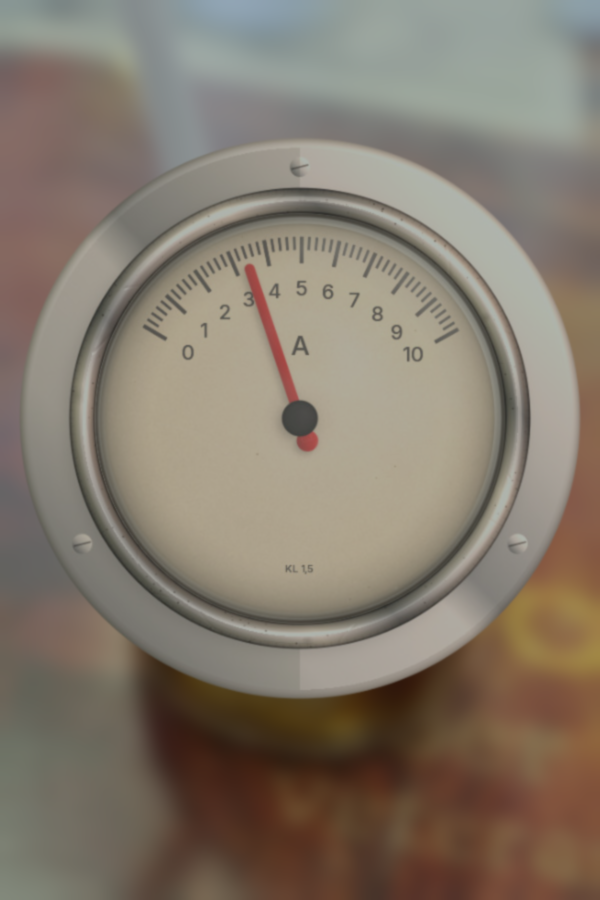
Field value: 3.4,A
